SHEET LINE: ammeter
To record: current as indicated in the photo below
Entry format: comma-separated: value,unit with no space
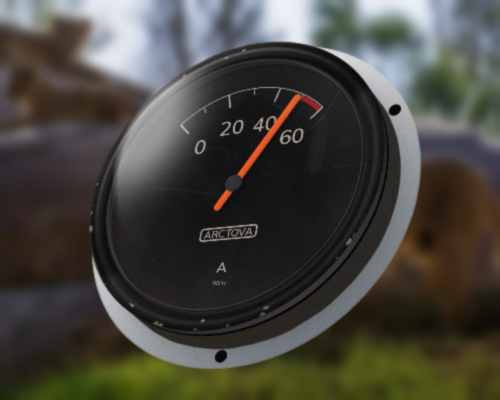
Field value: 50,A
